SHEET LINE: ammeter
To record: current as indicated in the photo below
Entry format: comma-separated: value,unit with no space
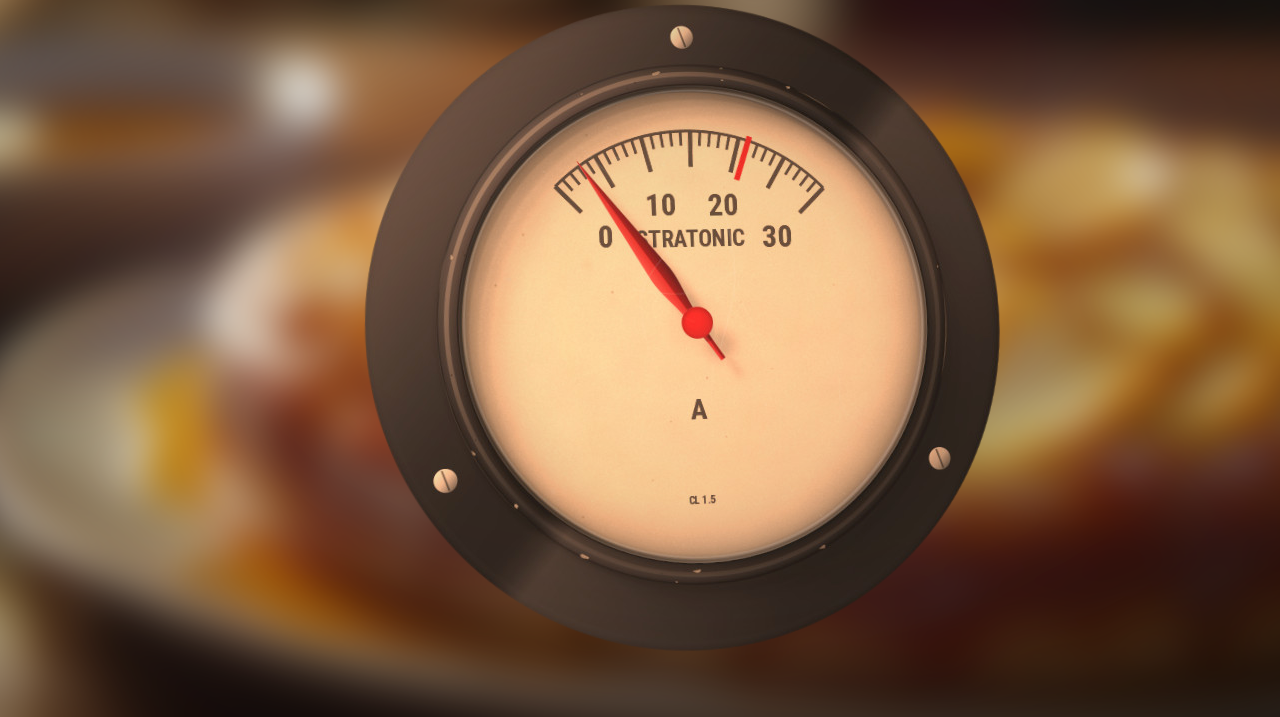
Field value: 3,A
